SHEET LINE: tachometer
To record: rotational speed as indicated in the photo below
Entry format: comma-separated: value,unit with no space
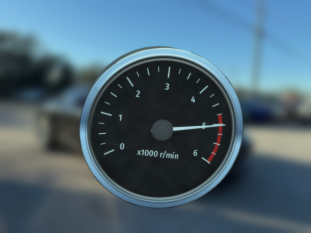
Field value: 5000,rpm
